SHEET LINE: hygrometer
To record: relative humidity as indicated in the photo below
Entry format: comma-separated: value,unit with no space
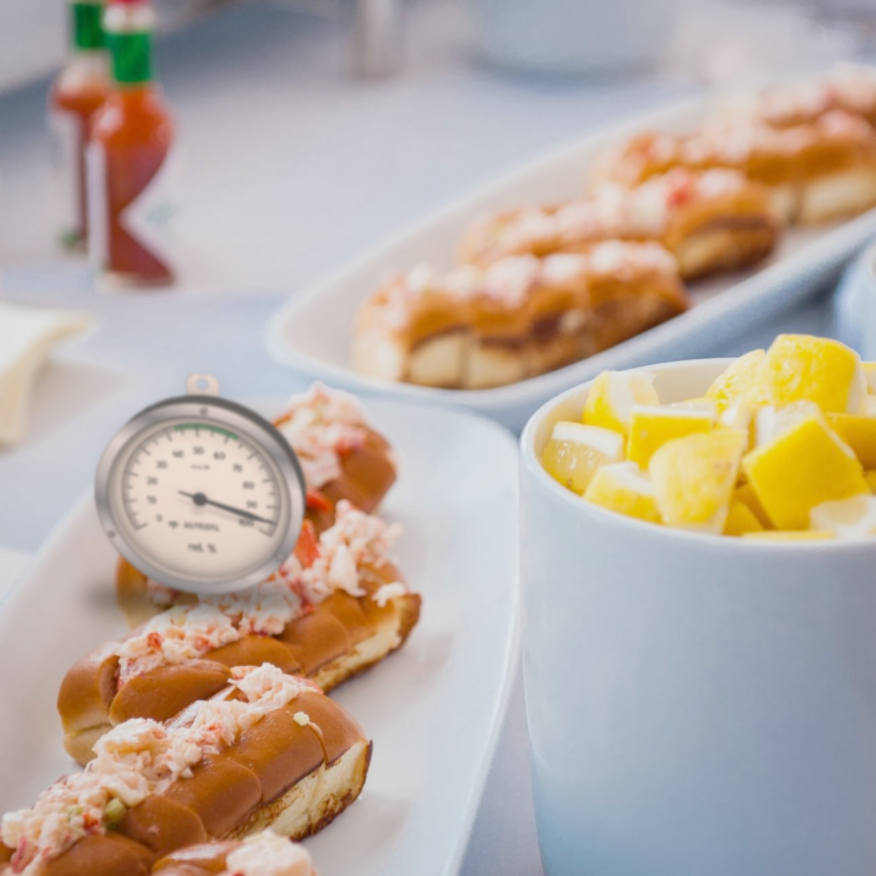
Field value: 95,%
